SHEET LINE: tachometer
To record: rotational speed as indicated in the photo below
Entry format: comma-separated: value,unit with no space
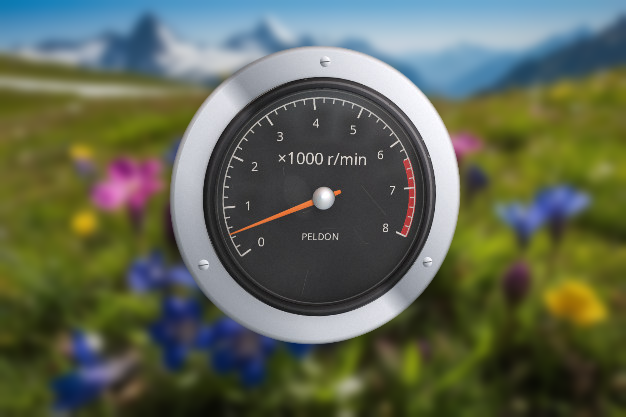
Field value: 500,rpm
